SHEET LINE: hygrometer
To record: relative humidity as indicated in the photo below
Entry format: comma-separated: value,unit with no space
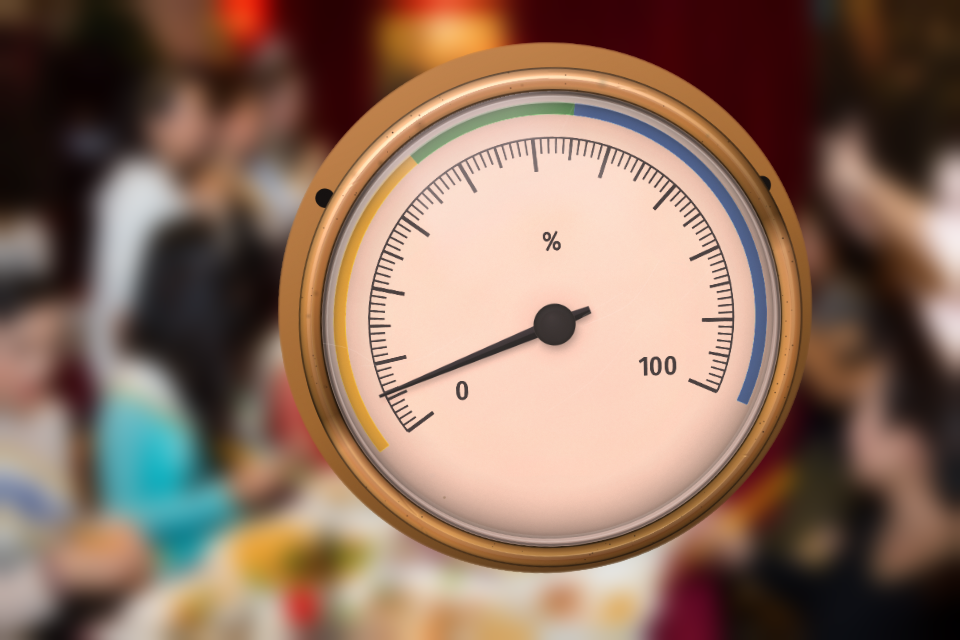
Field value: 6,%
